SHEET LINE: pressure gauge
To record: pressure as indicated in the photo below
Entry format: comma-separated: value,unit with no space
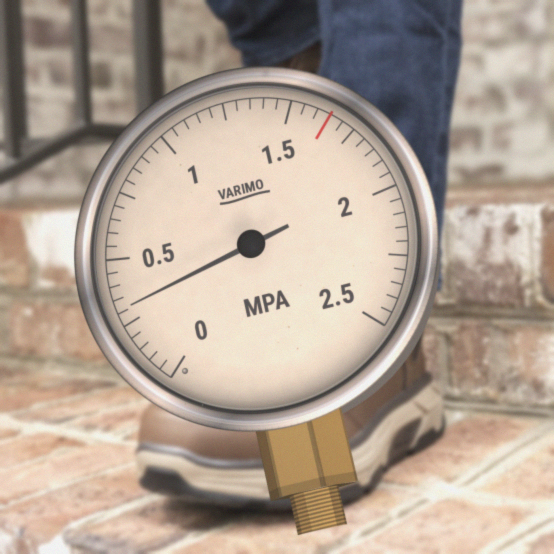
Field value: 0.3,MPa
